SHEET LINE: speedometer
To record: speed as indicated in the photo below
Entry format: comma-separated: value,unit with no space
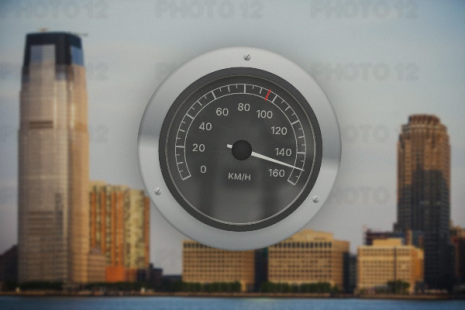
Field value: 150,km/h
